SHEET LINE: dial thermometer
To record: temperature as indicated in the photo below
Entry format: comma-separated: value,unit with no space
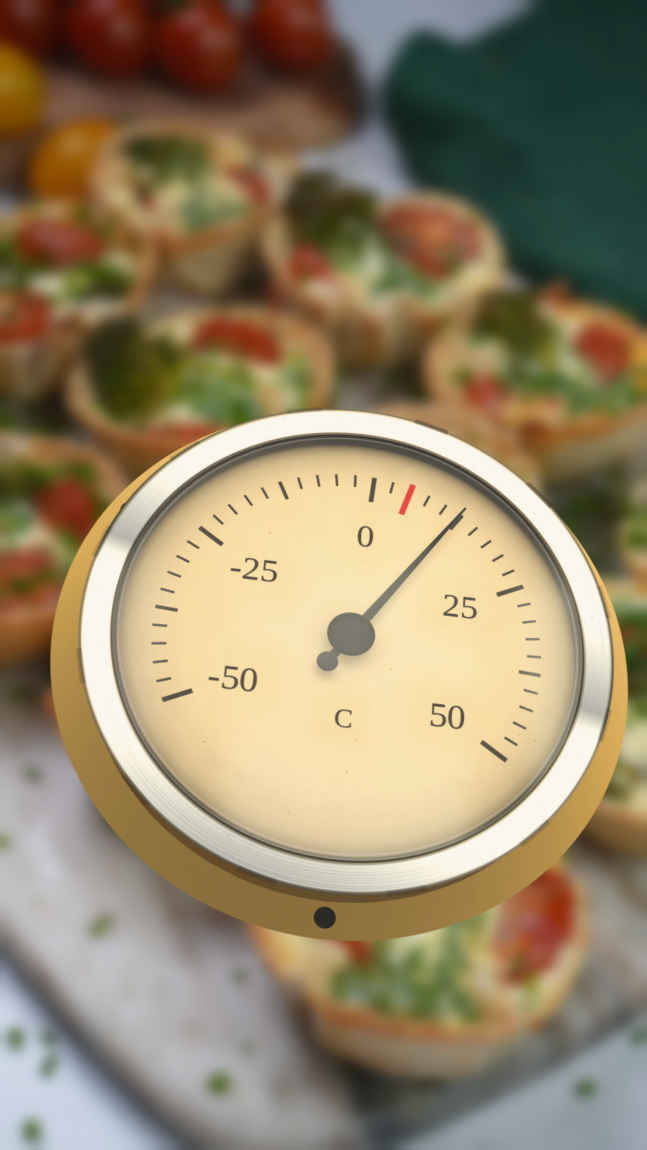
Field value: 12.5,°C
